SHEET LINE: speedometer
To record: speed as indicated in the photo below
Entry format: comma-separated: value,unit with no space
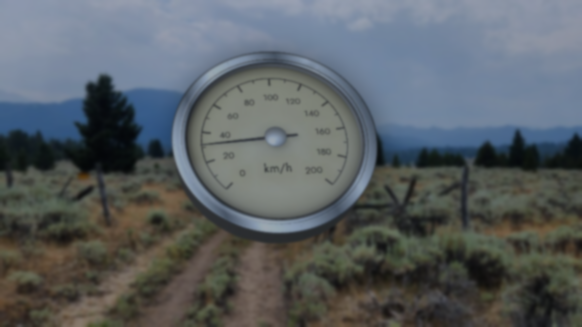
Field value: 30,km/h
